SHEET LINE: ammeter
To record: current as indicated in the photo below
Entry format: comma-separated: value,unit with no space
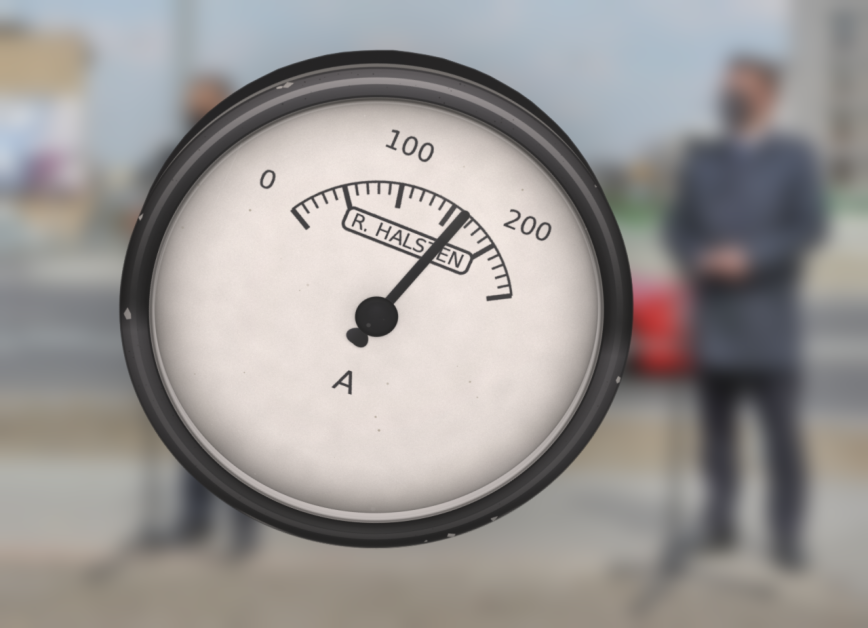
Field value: 160,A
